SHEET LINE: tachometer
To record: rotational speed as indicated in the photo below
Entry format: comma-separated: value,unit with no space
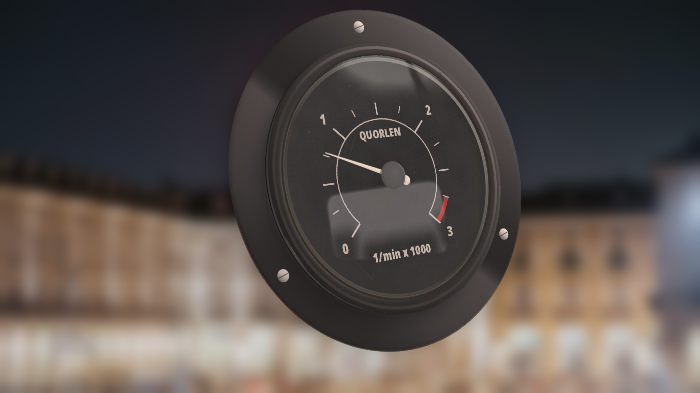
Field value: 750,rpm
